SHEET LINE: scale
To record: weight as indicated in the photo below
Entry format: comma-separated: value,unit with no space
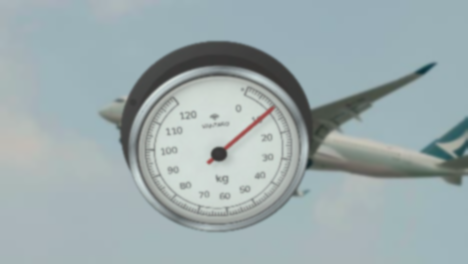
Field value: 10,kg
